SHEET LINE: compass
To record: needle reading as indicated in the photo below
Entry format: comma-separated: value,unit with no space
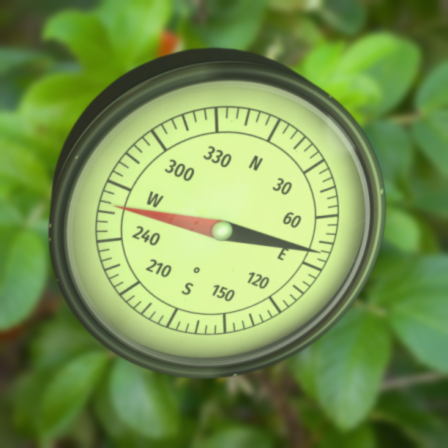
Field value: 260,°
